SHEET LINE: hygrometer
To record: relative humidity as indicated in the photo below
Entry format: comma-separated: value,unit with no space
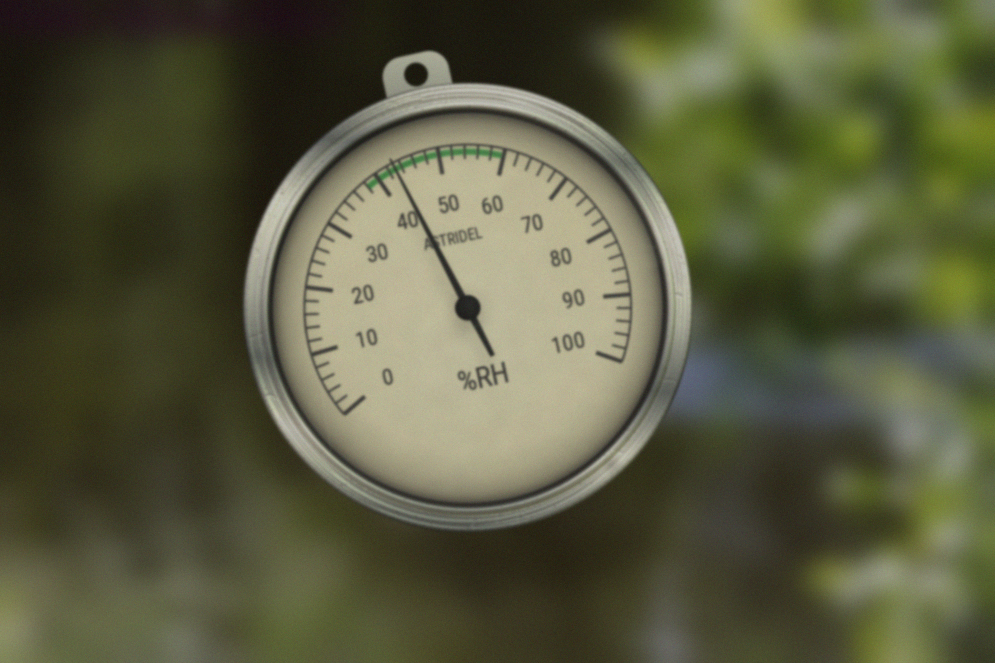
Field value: 43,%
